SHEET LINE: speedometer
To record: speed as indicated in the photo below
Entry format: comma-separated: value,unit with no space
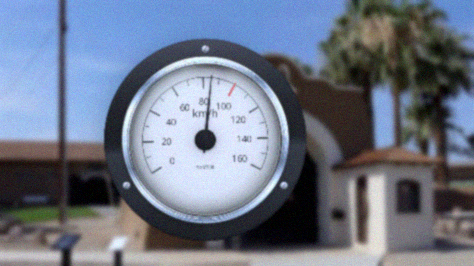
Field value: 85,km/h
